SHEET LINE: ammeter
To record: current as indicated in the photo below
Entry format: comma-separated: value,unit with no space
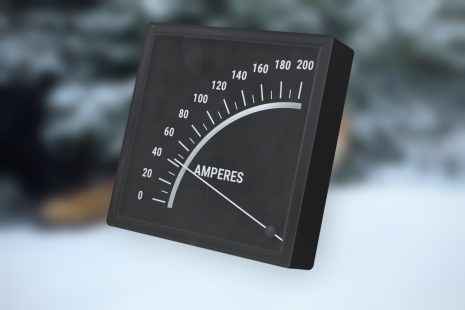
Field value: 45,A
